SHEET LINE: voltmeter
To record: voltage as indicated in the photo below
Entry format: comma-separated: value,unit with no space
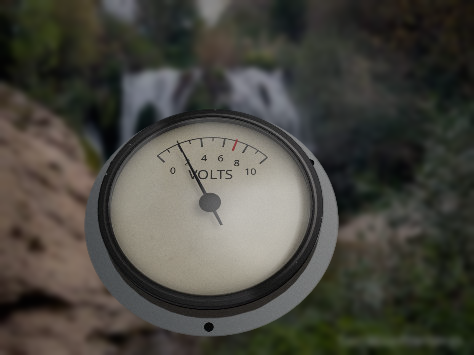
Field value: 2,V
